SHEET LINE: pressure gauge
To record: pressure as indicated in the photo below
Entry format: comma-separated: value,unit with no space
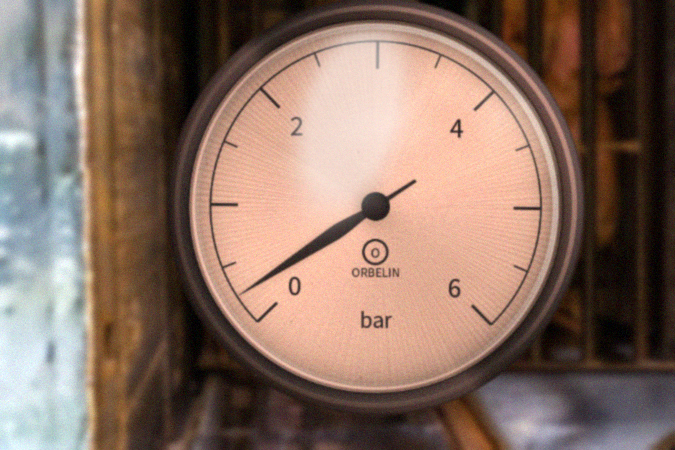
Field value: 0.25,bar
